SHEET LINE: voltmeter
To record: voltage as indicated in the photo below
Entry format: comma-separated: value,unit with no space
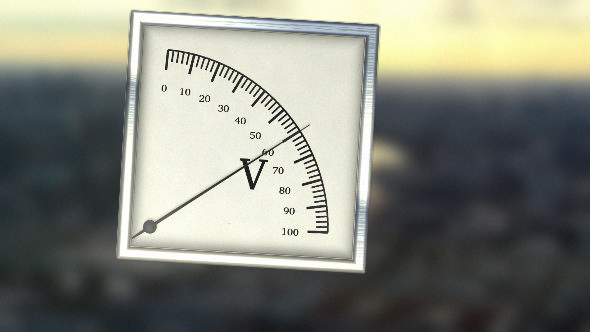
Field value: 60,V
